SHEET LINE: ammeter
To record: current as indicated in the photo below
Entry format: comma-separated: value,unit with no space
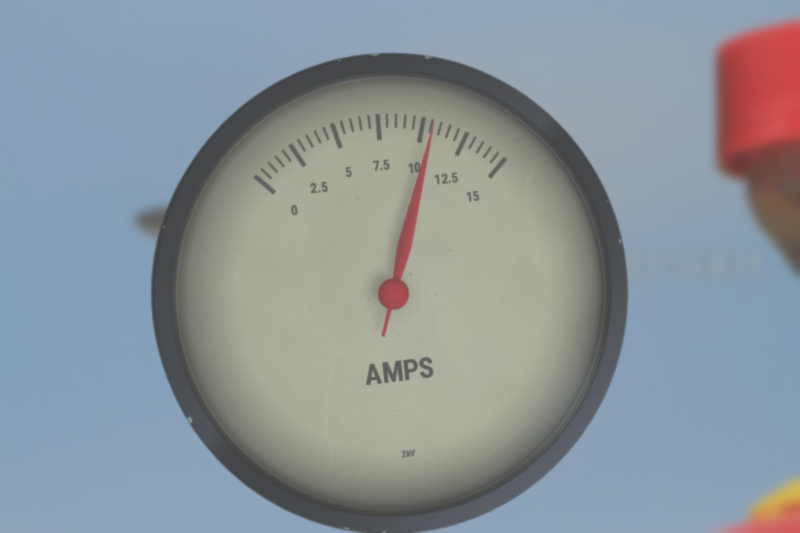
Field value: 10.5,A
